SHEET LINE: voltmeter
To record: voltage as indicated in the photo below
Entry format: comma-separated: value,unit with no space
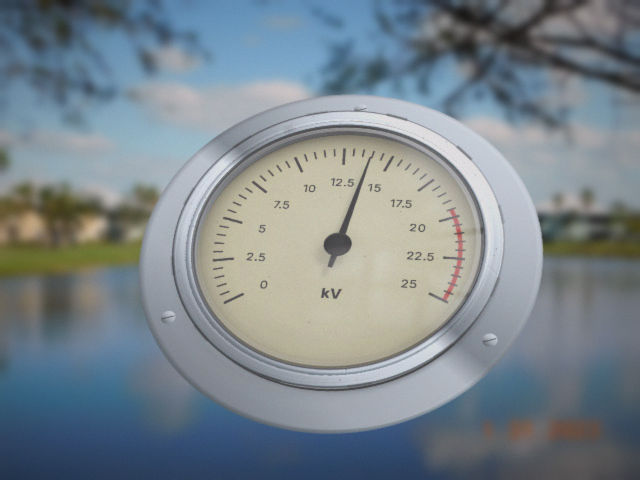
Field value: 14,kV
